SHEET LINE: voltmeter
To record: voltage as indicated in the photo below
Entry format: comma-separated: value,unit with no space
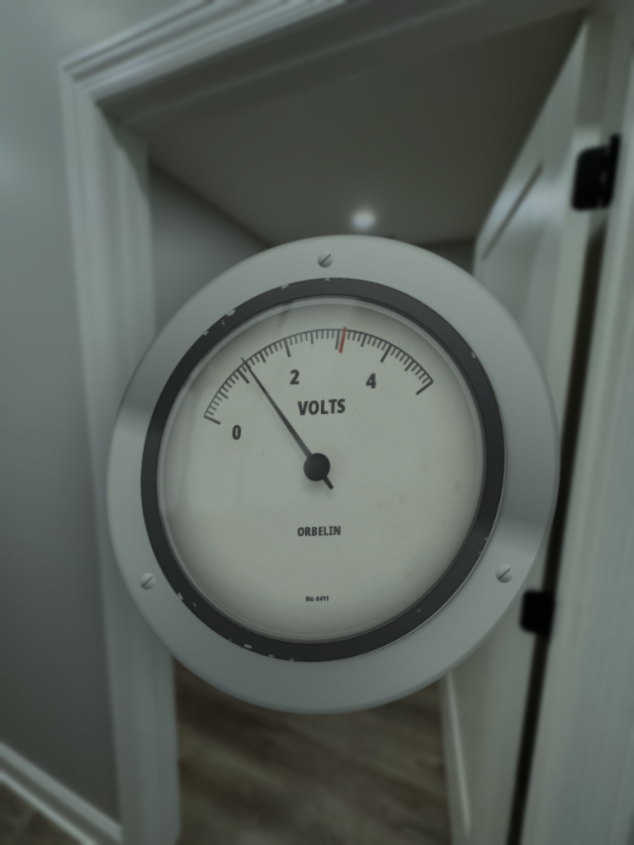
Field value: 1.2,V
